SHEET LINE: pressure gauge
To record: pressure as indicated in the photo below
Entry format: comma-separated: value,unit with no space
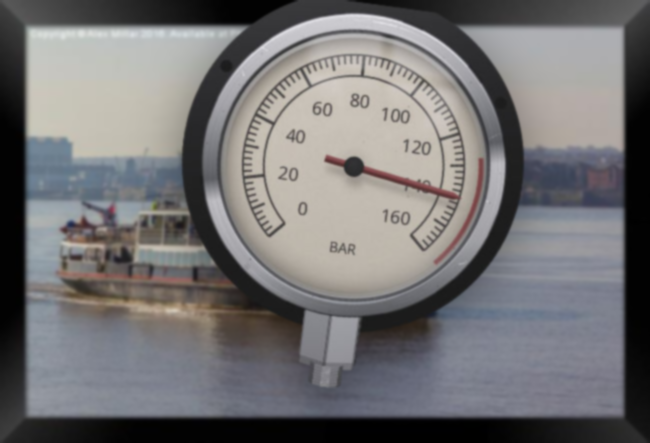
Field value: 140,bar
